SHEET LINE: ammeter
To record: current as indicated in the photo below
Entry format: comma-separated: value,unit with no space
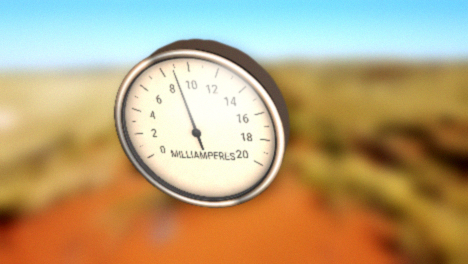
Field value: 9,mA
